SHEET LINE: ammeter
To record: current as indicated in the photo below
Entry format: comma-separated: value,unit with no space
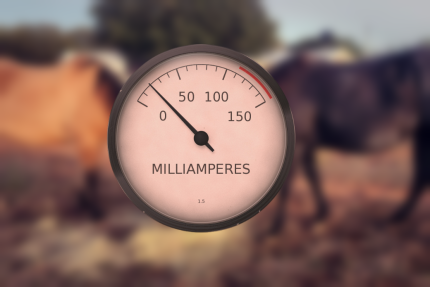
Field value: 20,mA
